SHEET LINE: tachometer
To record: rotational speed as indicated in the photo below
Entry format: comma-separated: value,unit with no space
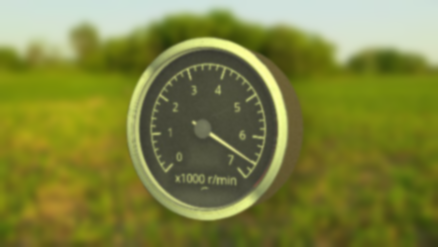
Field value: 6600,rpm
